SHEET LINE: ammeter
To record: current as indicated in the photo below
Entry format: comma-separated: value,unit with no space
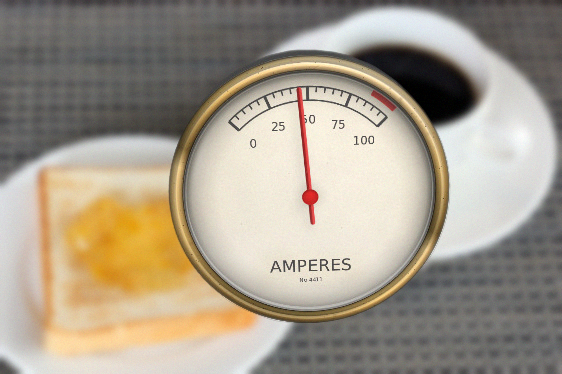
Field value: 45,A
